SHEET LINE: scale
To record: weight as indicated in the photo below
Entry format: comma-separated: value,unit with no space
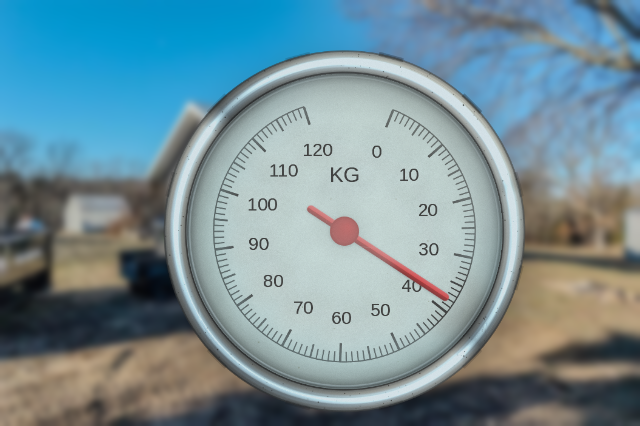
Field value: 38,kg
